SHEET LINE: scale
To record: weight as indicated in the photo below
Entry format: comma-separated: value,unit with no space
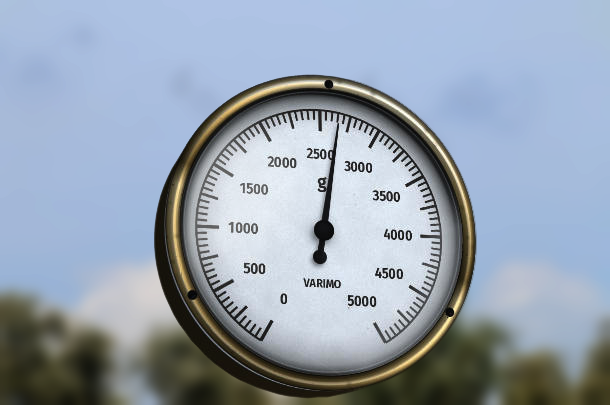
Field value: 2650,g
